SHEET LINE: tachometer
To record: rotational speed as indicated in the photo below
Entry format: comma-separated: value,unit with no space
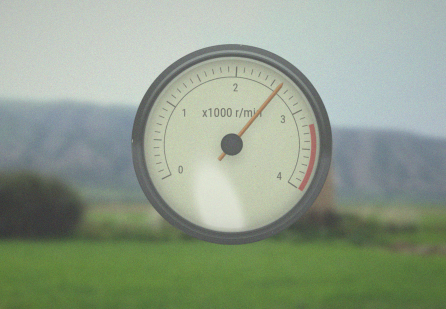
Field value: 2600,rpm
